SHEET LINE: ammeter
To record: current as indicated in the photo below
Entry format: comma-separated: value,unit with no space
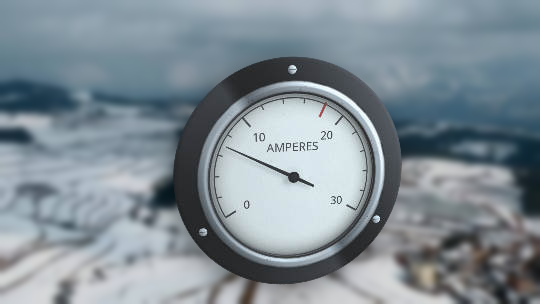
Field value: 7,A
